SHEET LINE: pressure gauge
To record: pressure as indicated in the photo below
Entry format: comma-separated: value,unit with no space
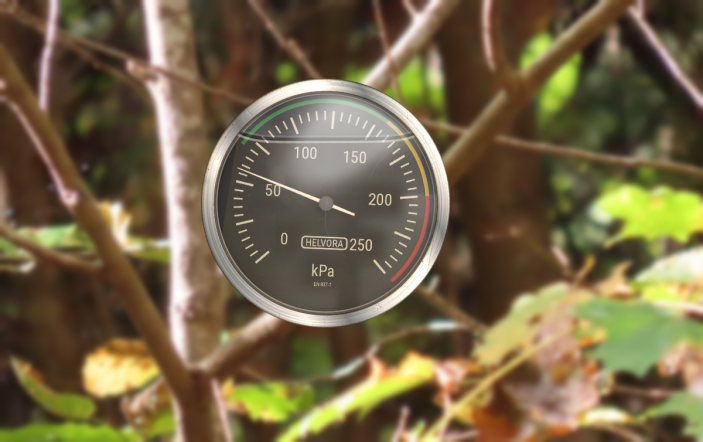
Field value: 57.5,kPa
